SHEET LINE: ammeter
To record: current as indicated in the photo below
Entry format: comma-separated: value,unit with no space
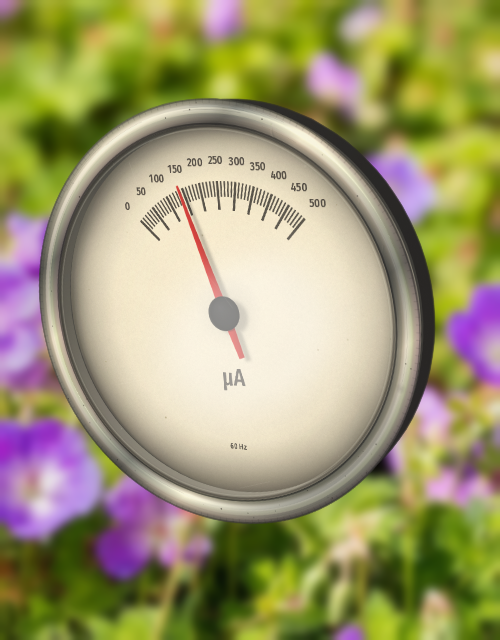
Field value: 150,µA
